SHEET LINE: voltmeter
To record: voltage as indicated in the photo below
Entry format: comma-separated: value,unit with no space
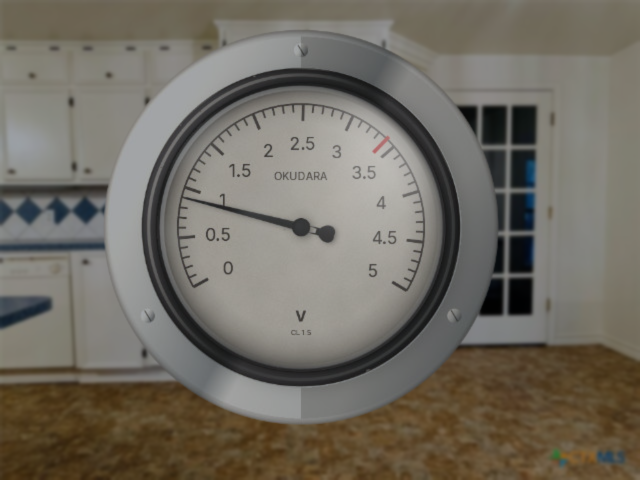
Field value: 0.9,V
